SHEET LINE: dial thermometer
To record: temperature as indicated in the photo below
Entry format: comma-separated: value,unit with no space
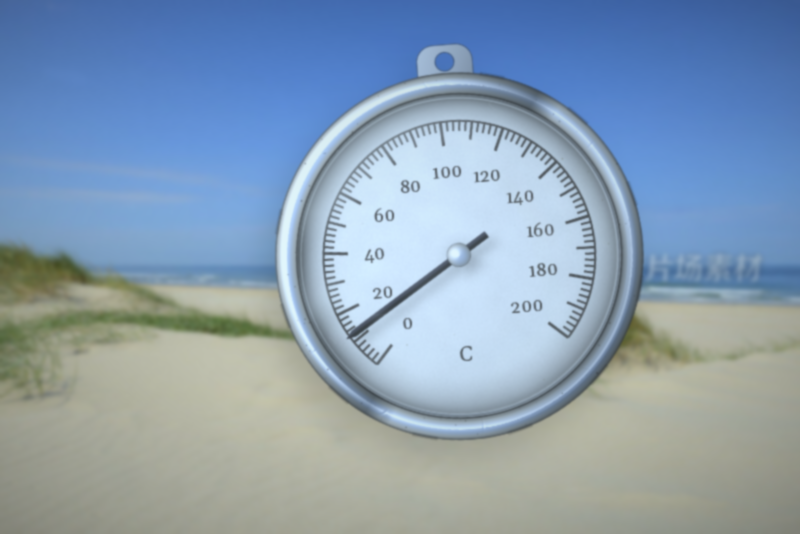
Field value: 12,°C
